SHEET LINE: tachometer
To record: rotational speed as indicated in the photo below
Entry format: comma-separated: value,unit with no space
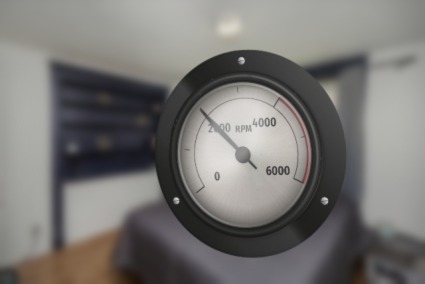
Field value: 2000,rpm
